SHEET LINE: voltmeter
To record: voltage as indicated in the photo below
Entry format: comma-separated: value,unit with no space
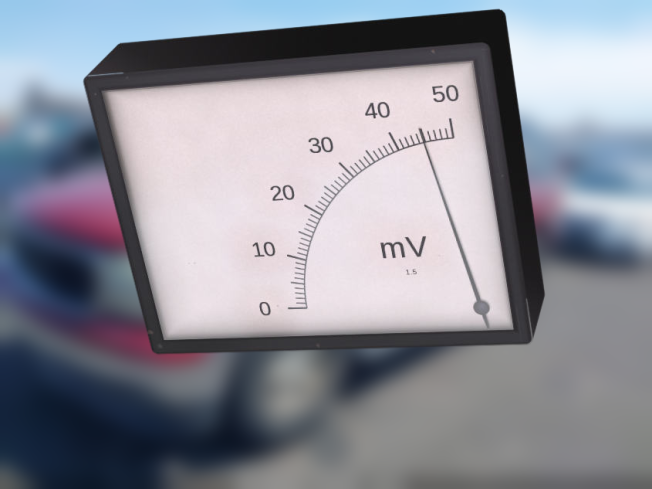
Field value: 45,mV
